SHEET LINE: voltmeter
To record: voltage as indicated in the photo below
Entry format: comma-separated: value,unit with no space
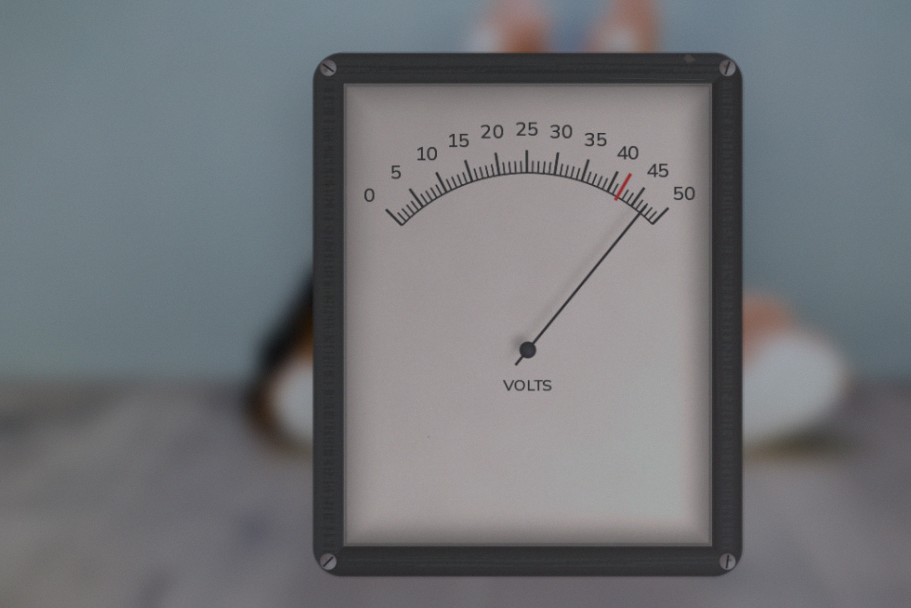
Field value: 47,V
